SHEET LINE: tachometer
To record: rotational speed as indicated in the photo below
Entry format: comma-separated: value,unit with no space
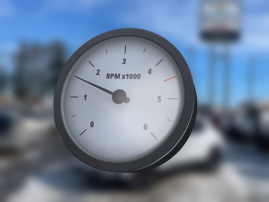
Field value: 1500,rpm
